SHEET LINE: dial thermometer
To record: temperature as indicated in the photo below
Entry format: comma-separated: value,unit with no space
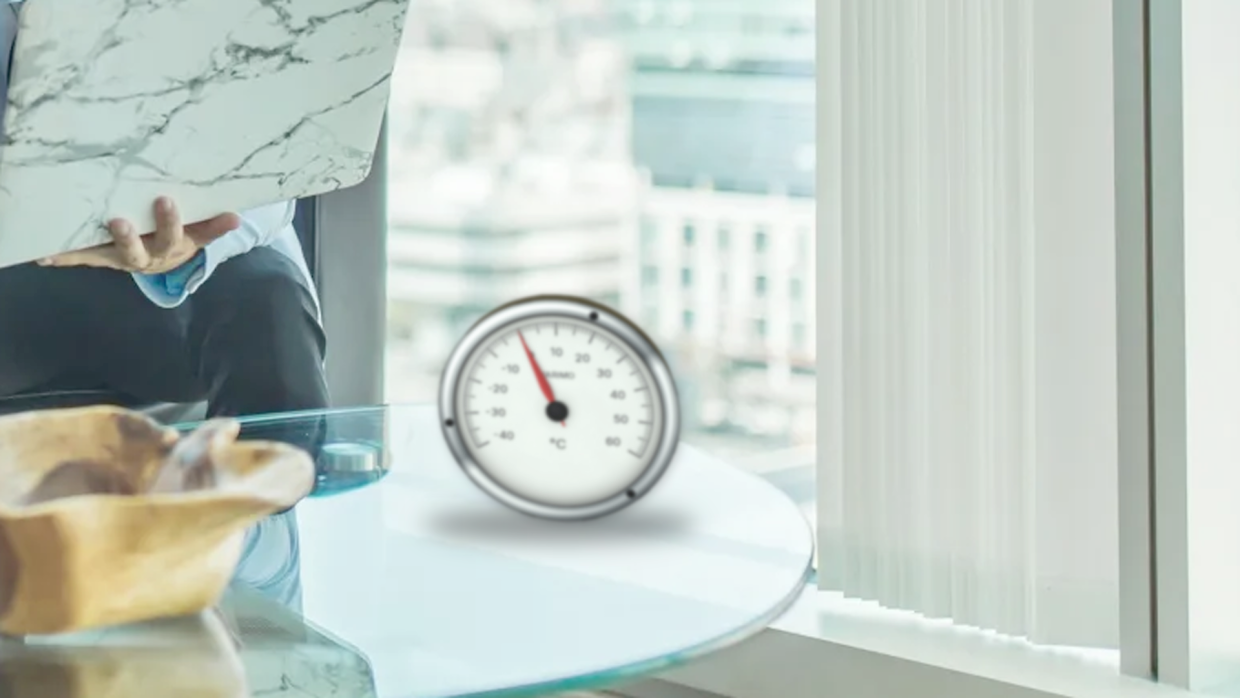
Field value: 0,°C
